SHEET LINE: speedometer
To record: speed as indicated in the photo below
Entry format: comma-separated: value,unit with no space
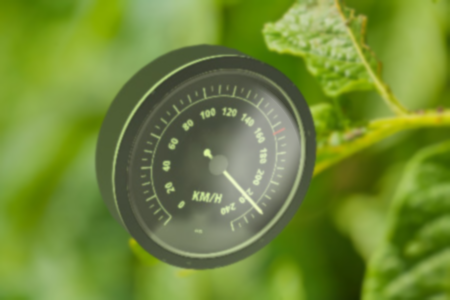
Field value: 220,km/h
